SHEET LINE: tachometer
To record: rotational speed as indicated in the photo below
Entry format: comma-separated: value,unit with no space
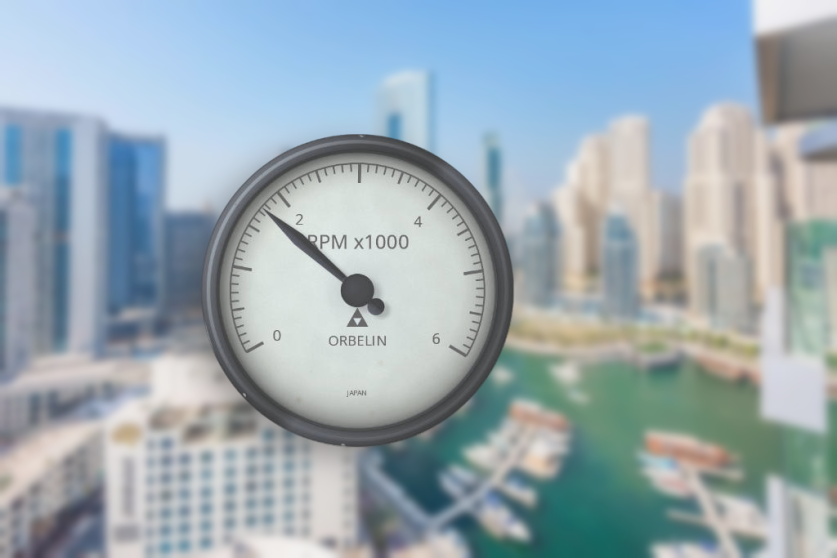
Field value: 1750,rpm
